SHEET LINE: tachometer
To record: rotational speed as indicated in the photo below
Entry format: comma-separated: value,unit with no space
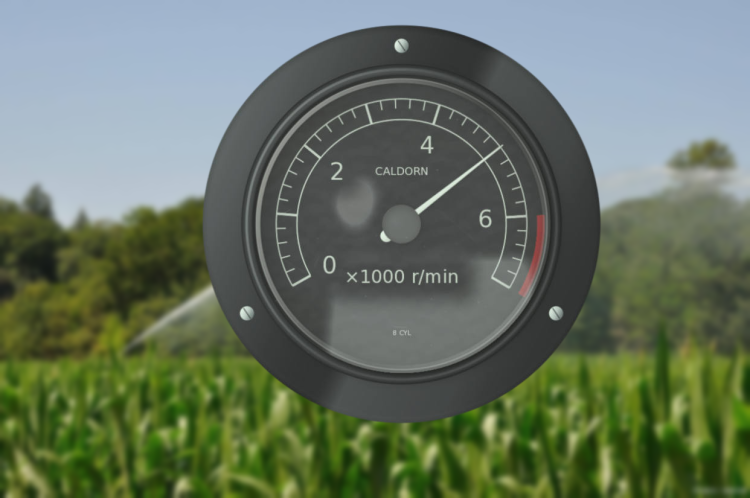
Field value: 5000,rpm
